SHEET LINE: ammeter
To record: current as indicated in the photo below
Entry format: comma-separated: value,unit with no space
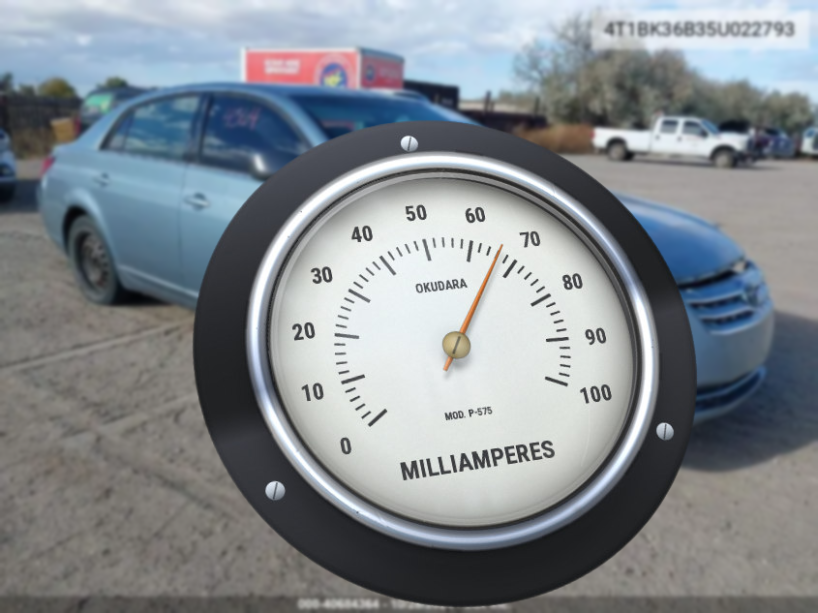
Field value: 66,mA
